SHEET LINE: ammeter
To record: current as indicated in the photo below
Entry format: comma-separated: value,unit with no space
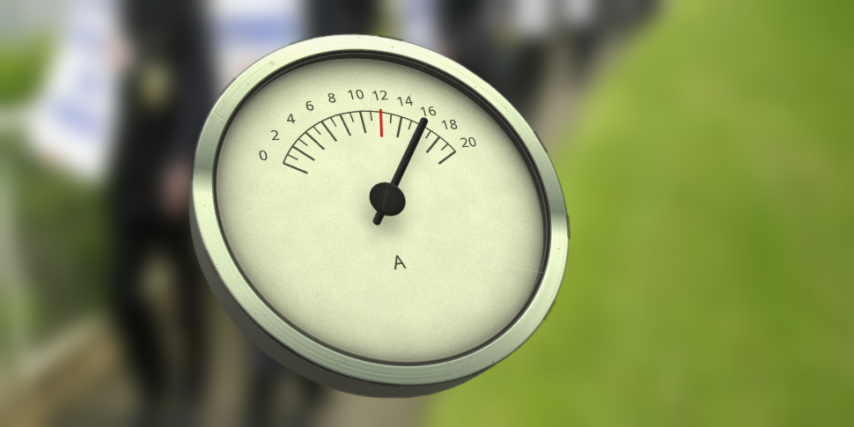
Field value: 16,A
